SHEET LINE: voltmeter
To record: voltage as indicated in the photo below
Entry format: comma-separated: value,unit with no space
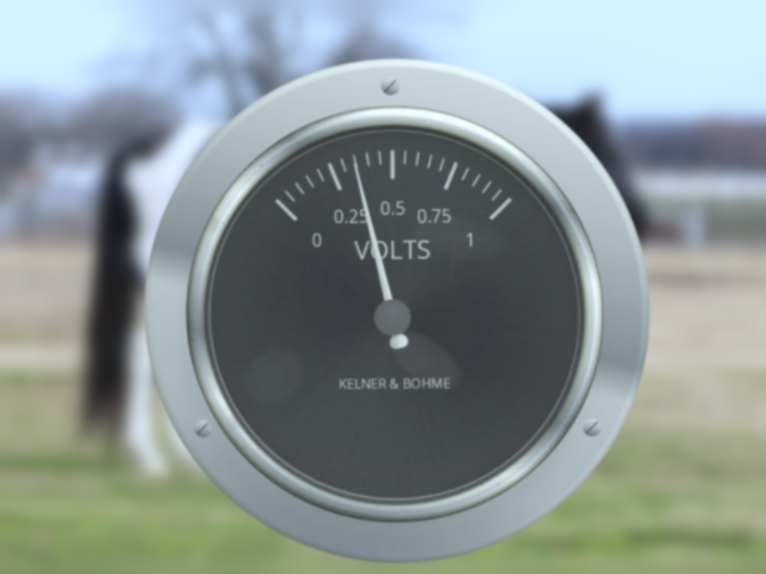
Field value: 0.35,V
